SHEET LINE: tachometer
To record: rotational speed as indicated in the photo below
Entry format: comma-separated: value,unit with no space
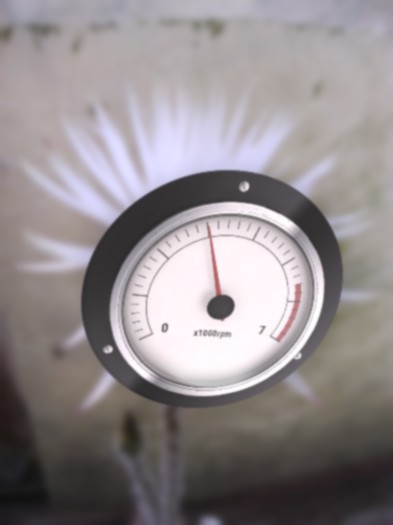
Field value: 3000,rpm
